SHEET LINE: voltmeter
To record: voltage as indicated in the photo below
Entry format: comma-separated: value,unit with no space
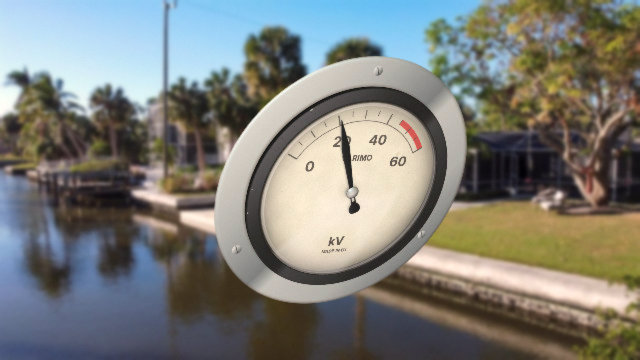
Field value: 20,kV
